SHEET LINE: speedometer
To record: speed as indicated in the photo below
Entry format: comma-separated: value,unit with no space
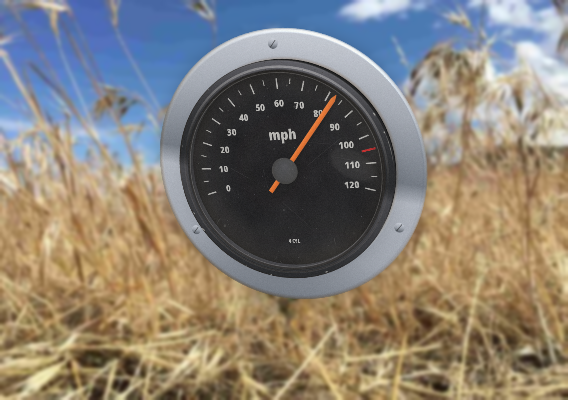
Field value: 82.5,mph
